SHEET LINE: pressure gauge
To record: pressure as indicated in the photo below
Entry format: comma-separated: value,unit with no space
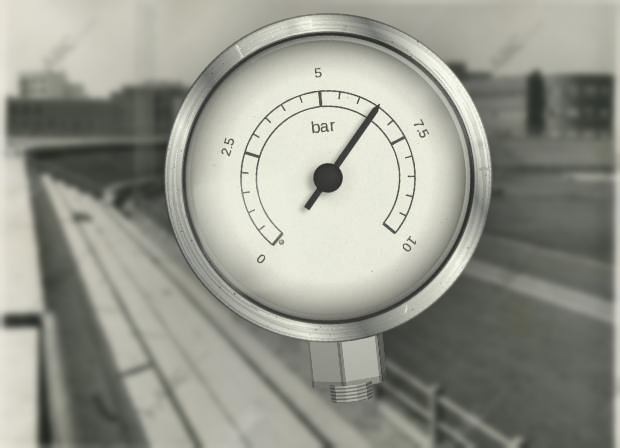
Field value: 6.5,bar
